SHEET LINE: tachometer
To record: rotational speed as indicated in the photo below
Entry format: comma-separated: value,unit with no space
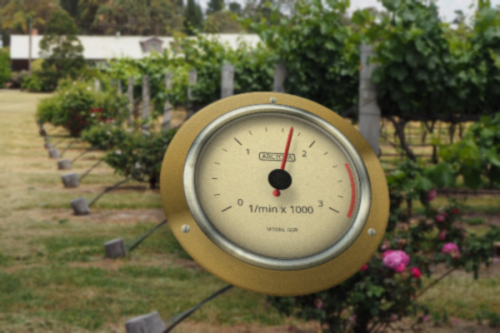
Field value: 1700,rpm
